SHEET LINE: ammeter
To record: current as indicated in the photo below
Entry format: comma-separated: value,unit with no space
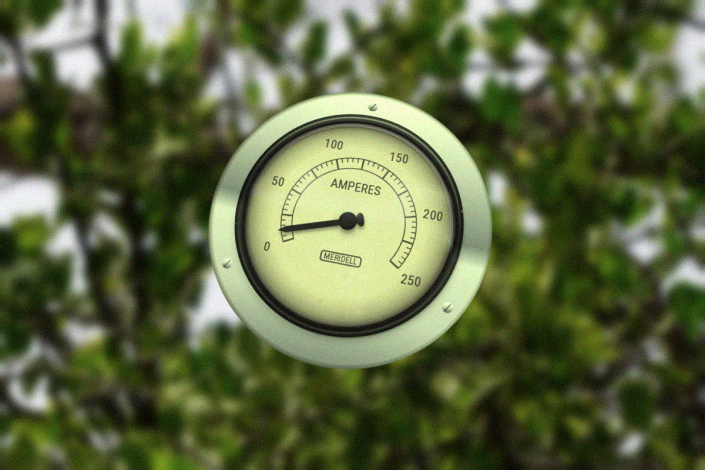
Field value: 10,A
